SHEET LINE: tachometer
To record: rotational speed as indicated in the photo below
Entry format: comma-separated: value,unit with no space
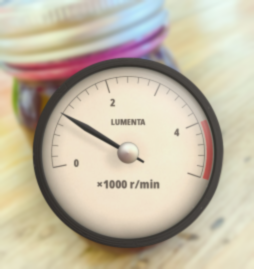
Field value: 1000,rpm
